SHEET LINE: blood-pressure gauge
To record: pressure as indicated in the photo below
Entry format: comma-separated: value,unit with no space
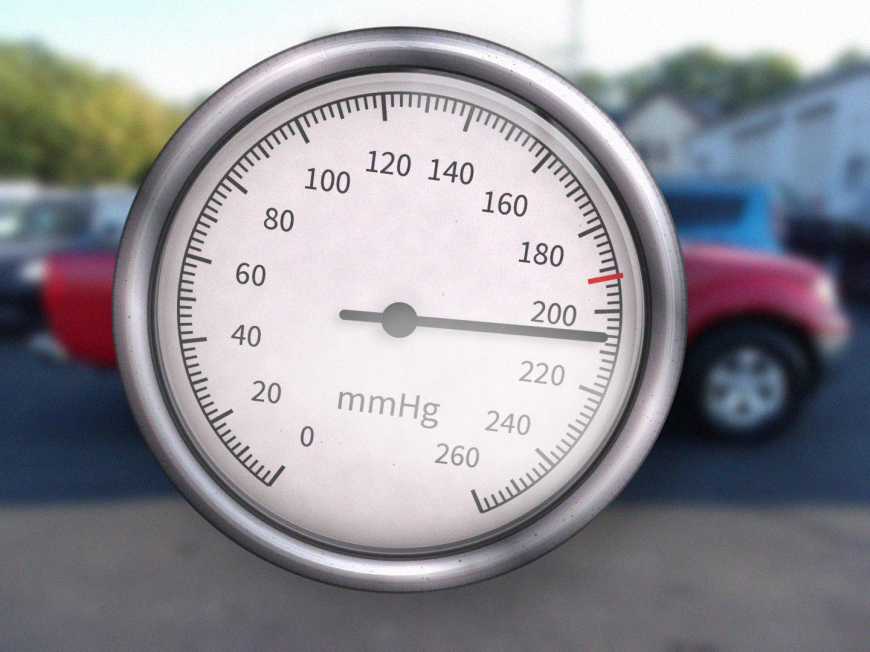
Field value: 206,mmHg
